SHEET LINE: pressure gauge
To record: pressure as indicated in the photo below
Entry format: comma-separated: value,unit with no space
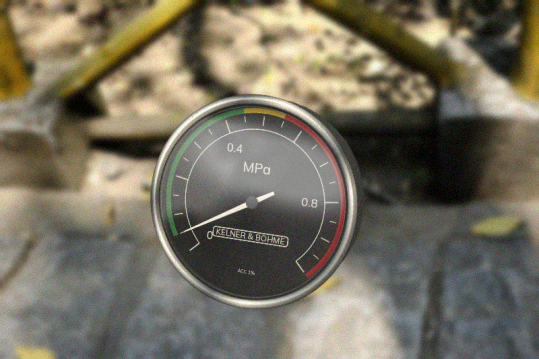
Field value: 0.05,MPa
